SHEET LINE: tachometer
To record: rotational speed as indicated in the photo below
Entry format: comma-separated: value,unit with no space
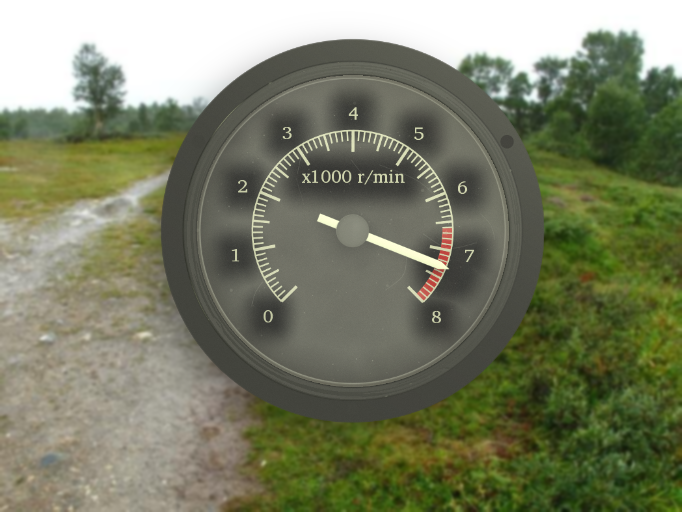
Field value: 7300,rpm
